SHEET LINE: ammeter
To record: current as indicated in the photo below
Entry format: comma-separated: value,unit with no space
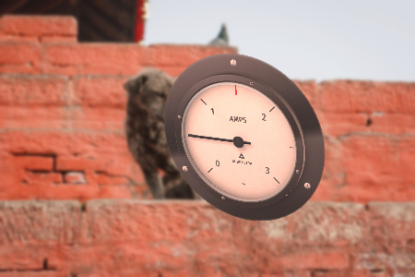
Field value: 0.5,A
